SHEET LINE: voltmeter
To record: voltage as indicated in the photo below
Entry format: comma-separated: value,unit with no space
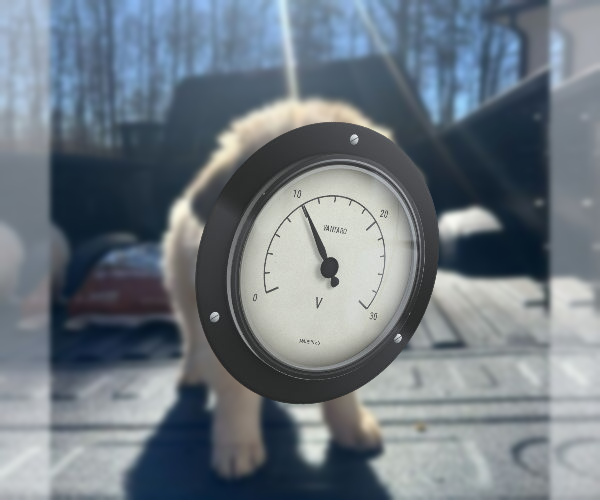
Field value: 10,V
